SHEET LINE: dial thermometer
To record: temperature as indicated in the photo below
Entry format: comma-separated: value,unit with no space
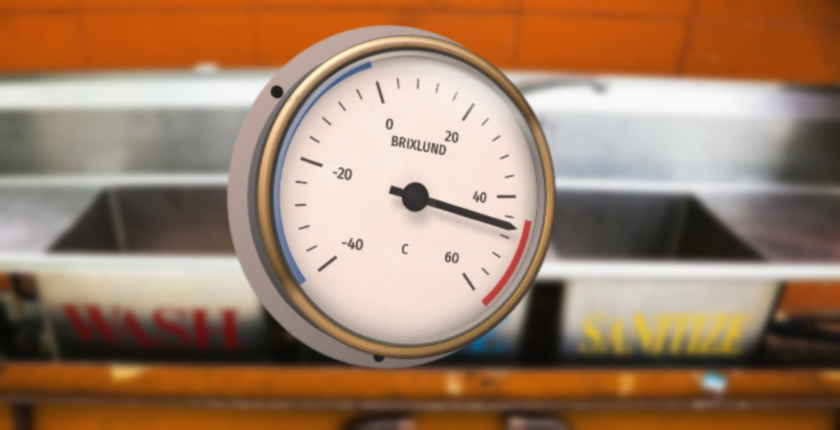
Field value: 46,°C
